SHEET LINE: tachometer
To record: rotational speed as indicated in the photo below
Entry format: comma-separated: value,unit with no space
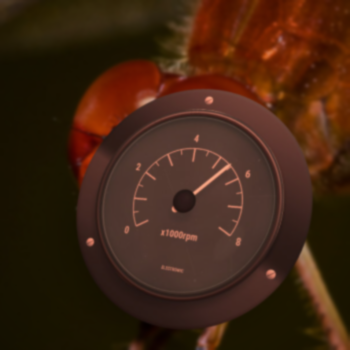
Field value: 5500,rpm
